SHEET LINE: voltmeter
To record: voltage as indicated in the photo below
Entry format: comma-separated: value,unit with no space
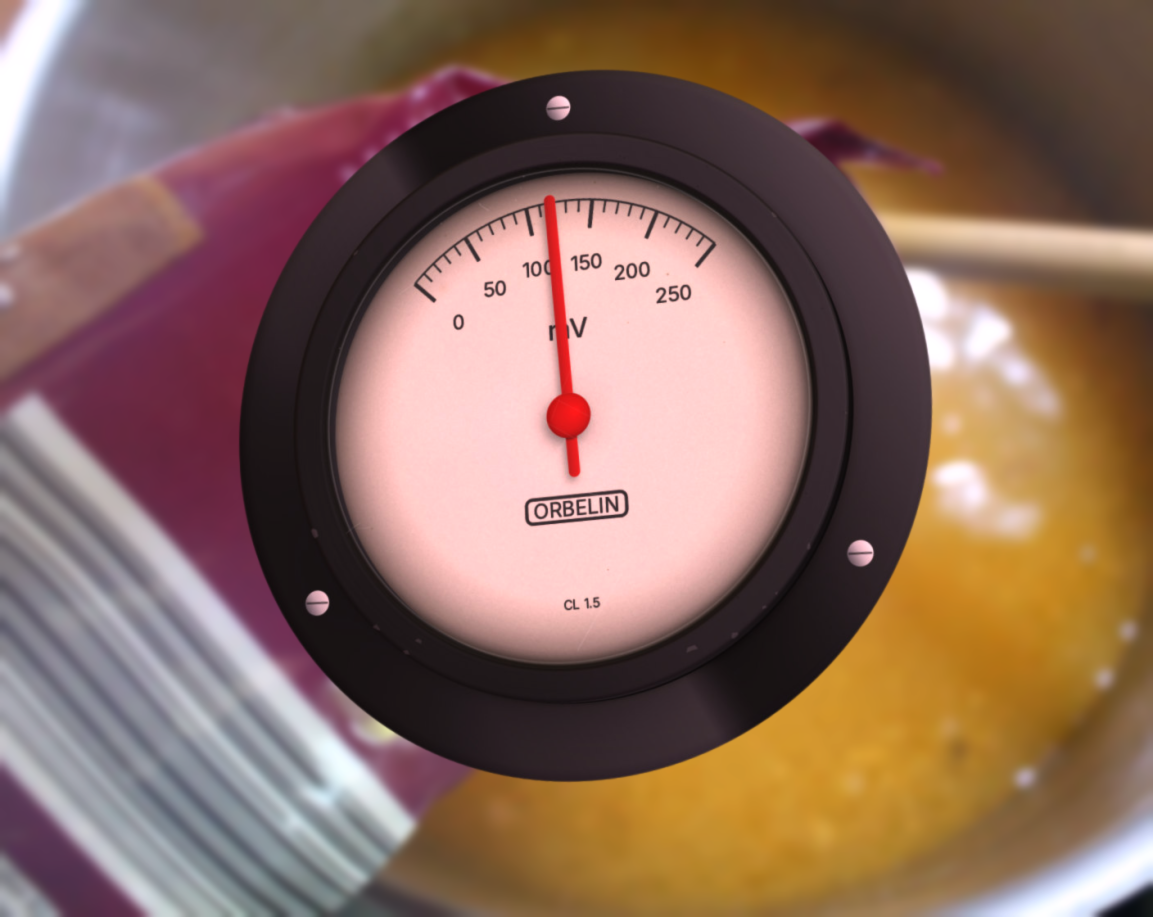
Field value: 120,mV
